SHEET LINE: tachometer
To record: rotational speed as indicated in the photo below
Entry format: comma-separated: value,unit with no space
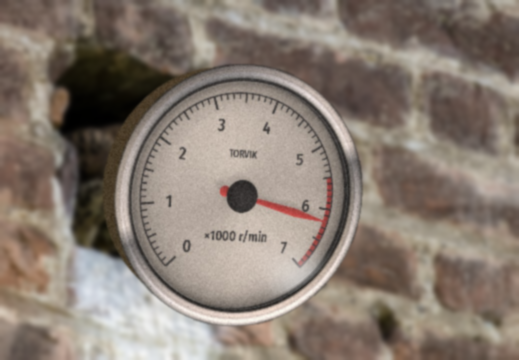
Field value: 6200,rpm
